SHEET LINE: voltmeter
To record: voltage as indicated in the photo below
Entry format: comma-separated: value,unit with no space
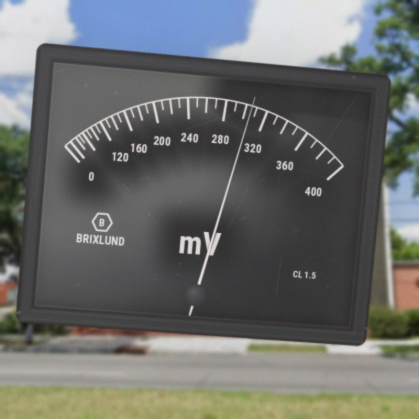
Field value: 305,mV
